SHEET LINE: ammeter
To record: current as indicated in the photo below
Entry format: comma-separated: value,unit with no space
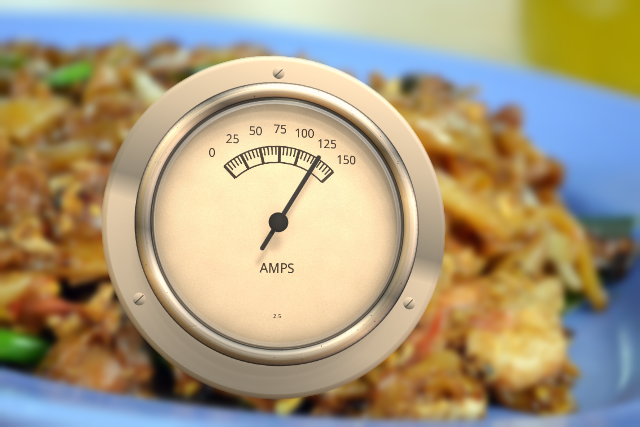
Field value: 125,A
